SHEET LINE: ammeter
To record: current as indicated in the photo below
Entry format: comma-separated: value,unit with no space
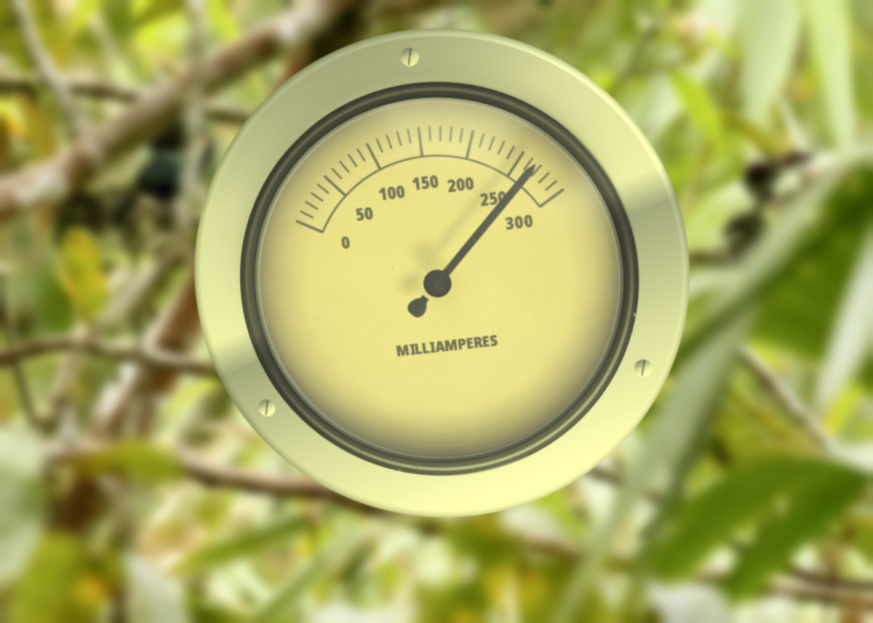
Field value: 265,mA
